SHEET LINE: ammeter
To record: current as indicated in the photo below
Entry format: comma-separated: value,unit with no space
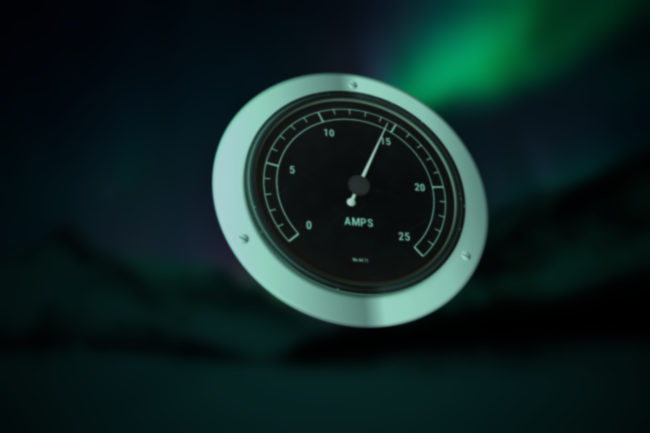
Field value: 14.5,A
